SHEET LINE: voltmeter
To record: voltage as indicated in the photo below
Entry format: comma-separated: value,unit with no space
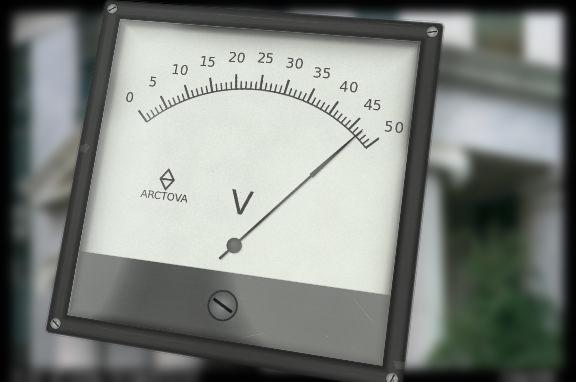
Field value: 47,V
